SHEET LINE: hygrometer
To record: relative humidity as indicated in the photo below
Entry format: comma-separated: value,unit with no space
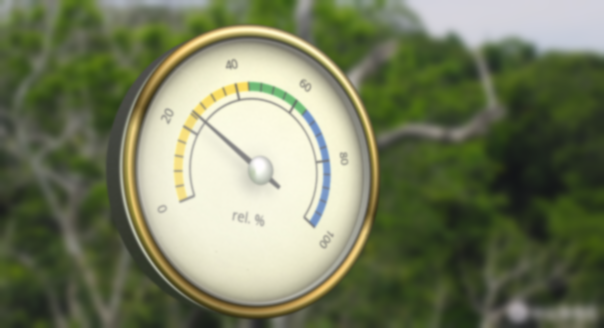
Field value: 24,%
